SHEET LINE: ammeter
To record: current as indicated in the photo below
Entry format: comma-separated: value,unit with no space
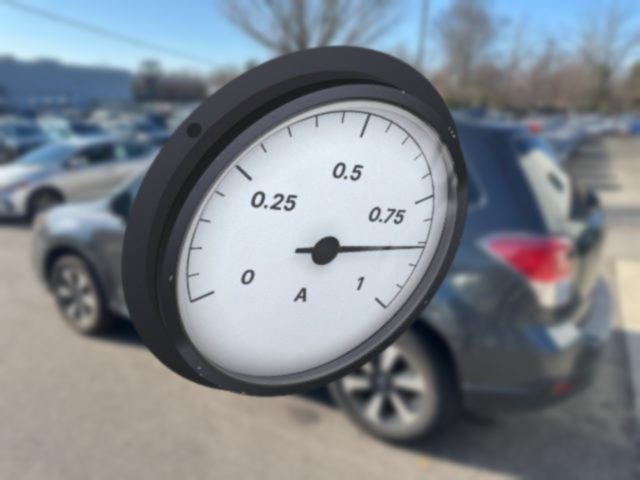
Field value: 0.85,A
